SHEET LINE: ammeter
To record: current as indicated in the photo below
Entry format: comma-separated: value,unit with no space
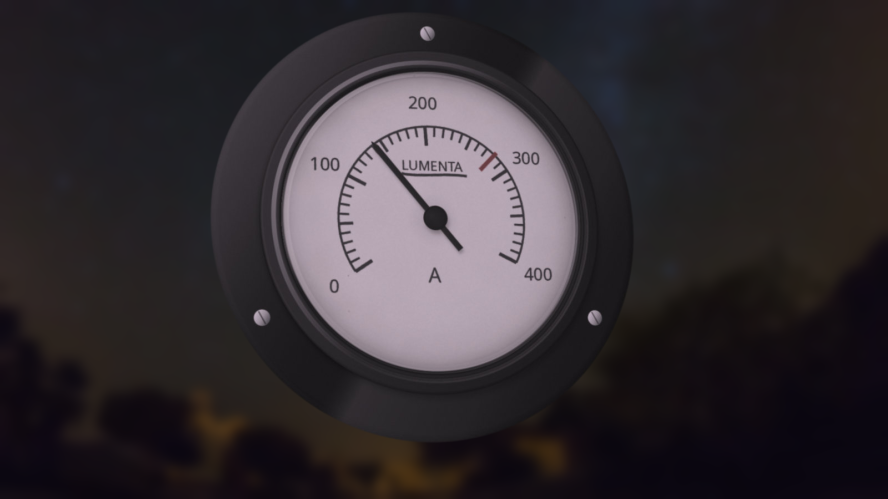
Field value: 140,A
